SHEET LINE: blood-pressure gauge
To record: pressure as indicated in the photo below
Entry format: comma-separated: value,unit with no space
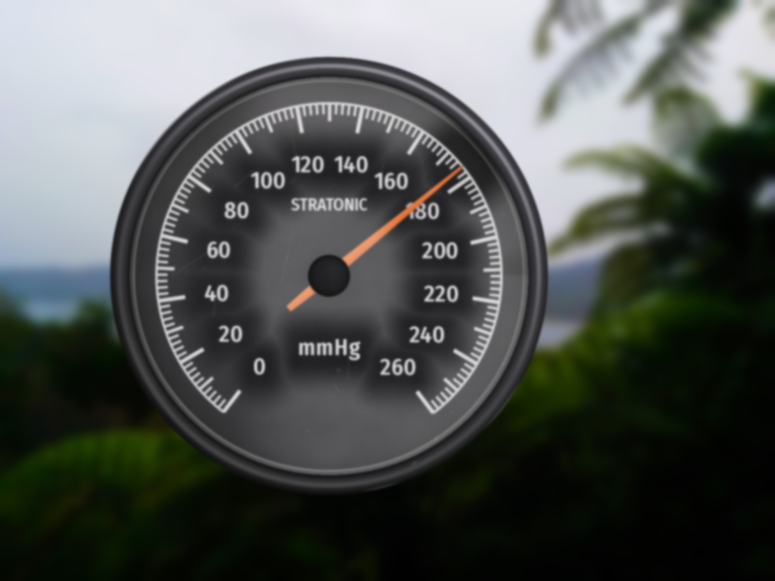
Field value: 176,mmHg
